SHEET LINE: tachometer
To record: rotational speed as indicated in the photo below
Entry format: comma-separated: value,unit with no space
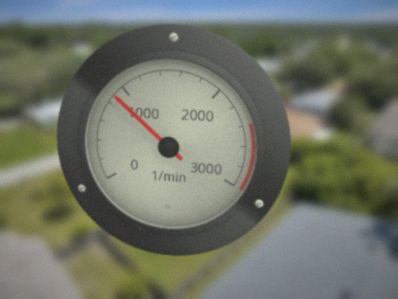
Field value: 900,rpm
